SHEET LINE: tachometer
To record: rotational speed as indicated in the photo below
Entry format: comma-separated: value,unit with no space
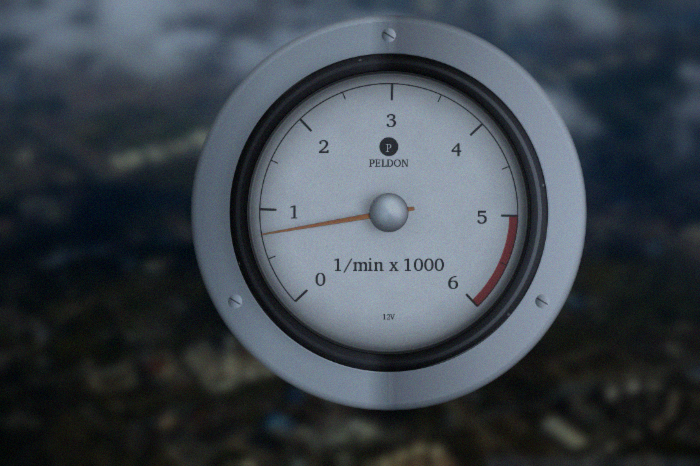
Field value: 750,rpm
